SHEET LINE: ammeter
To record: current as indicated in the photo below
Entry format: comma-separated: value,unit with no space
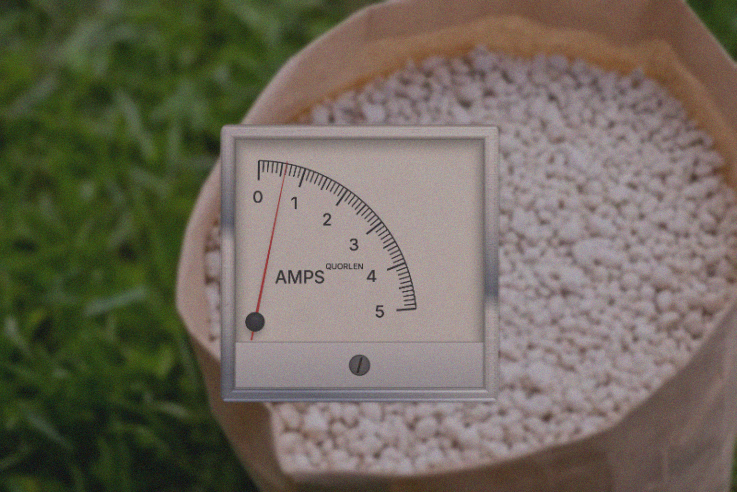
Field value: 0.6,A
